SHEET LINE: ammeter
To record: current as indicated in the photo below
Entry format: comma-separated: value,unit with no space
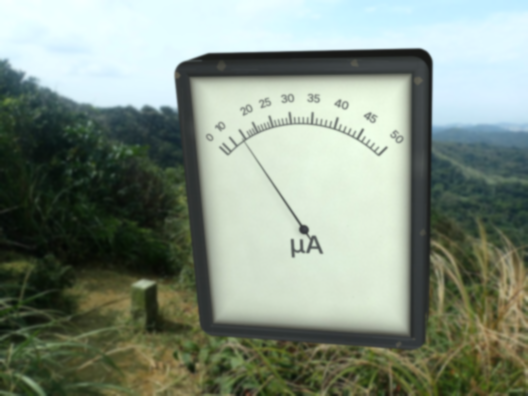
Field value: 15,µA
